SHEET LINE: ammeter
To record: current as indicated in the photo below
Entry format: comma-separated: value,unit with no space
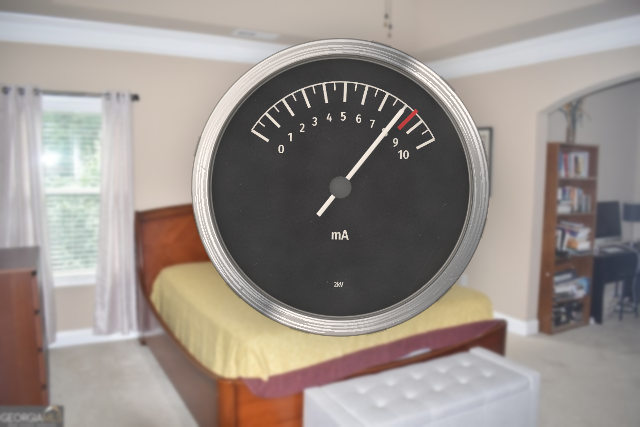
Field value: 8,mA
